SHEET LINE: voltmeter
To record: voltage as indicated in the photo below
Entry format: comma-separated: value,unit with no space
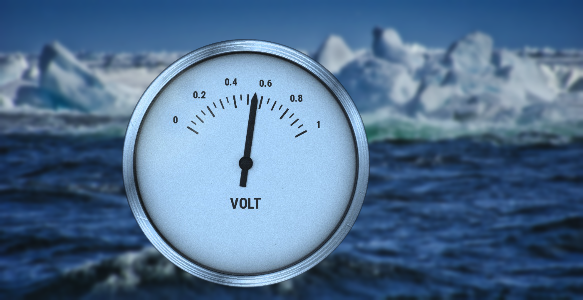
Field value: 0.55,V
